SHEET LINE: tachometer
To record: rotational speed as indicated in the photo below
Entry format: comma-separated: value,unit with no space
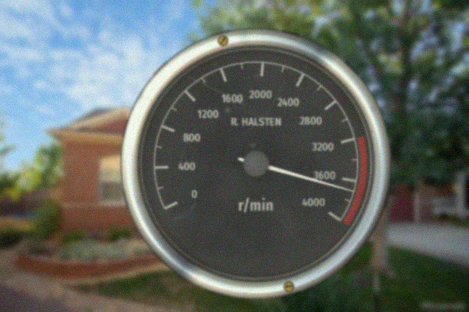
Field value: 3700,rpm
